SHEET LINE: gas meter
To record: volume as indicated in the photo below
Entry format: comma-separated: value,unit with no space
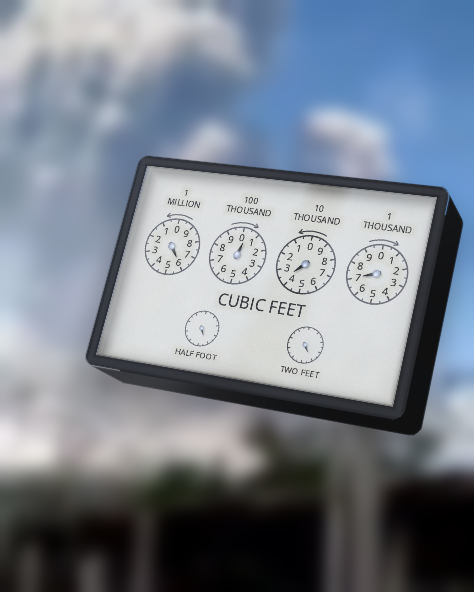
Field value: 603700,ft³
